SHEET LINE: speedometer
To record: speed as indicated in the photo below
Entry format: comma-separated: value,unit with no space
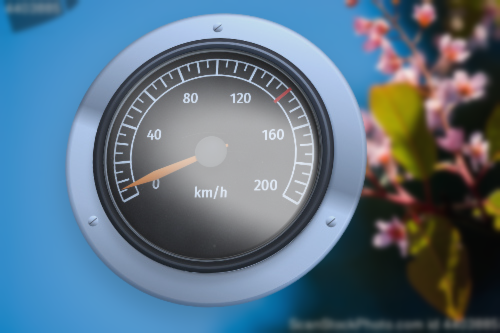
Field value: 5,km/h
